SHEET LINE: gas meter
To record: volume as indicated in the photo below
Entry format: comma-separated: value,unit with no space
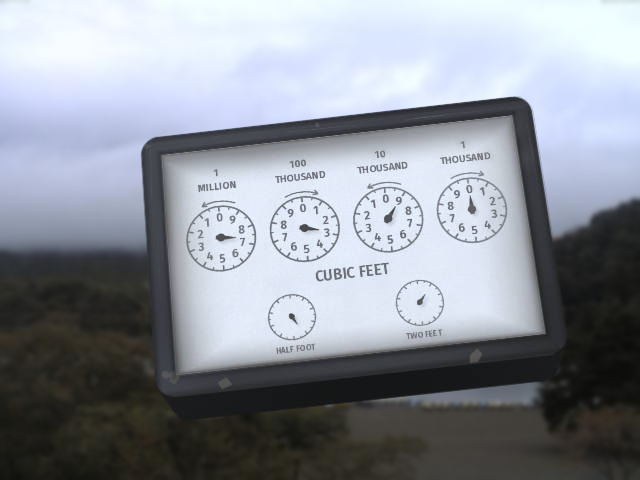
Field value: 729000,ft³
